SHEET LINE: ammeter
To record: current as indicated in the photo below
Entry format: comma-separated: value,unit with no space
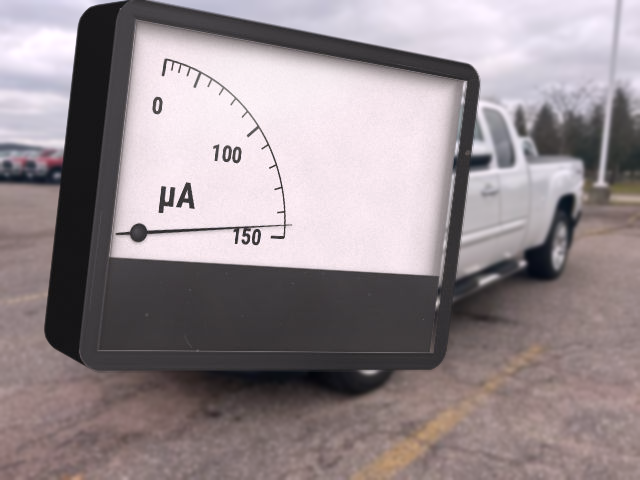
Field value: 145,µA
